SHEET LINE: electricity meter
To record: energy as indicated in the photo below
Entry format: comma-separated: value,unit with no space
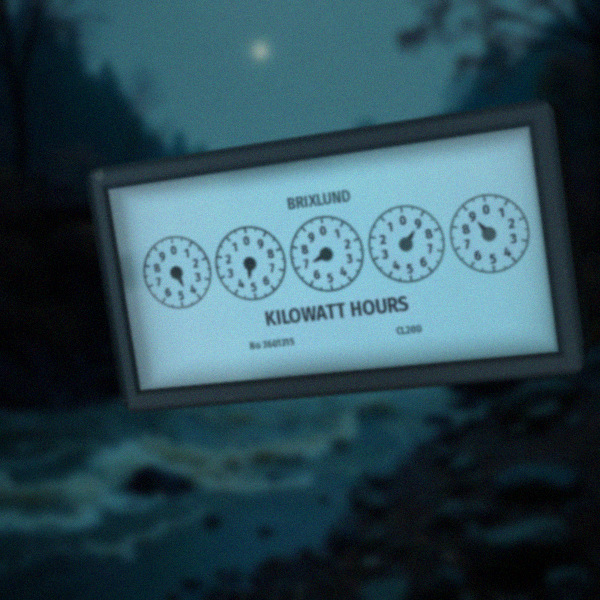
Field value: 44689,kWh
